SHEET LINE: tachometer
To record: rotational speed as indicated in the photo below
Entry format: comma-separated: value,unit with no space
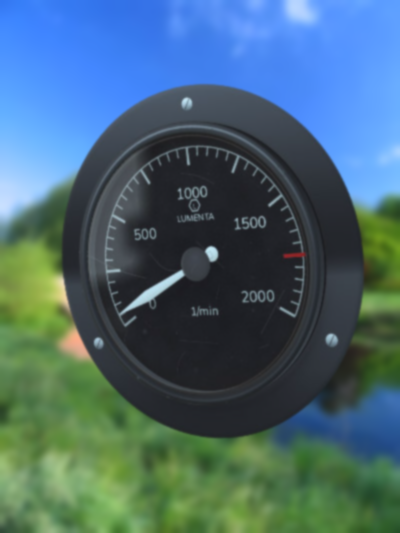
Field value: 50,rpm
